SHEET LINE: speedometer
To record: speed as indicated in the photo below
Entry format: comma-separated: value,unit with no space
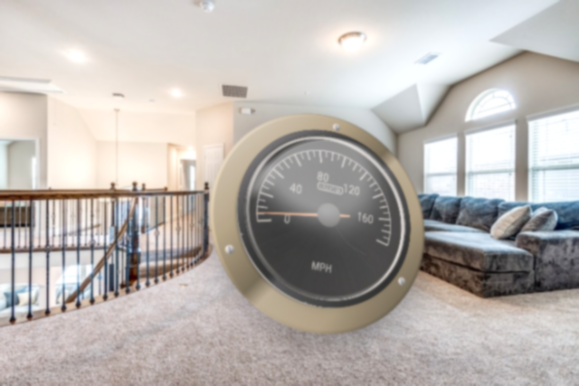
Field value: 5,mph
